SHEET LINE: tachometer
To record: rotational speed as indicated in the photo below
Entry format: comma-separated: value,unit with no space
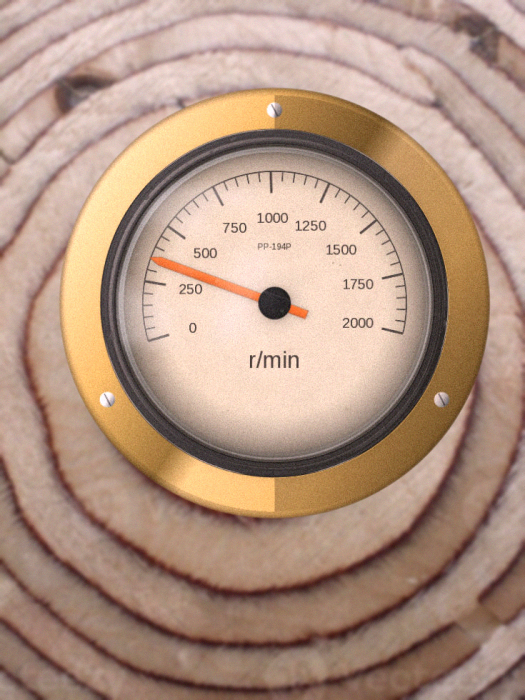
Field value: 350,rpm
